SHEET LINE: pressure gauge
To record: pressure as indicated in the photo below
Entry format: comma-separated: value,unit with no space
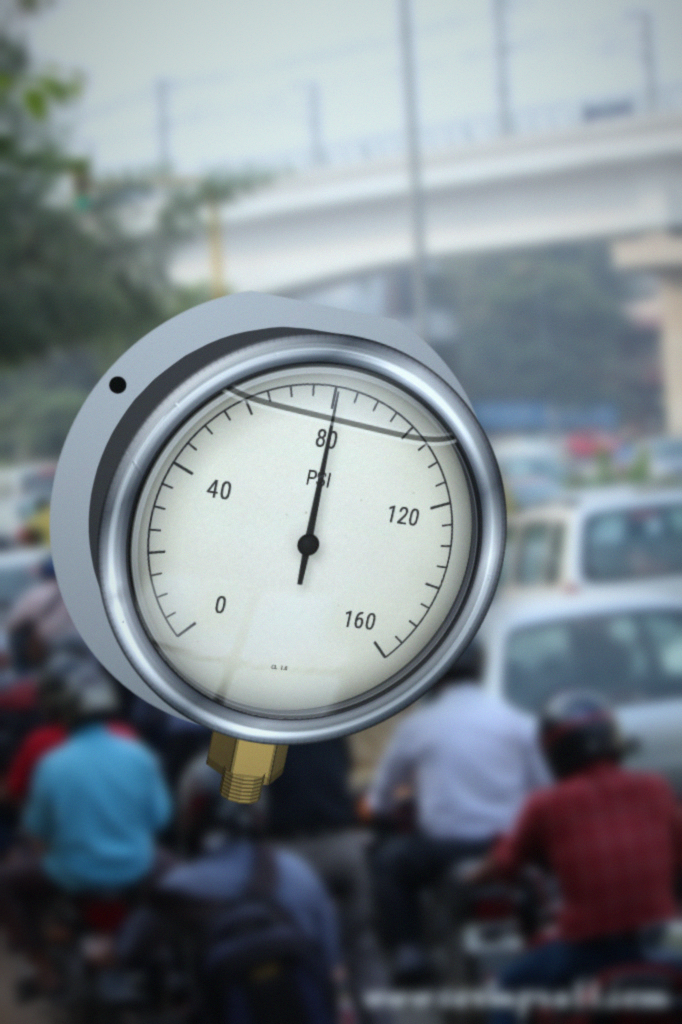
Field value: 80,psi
